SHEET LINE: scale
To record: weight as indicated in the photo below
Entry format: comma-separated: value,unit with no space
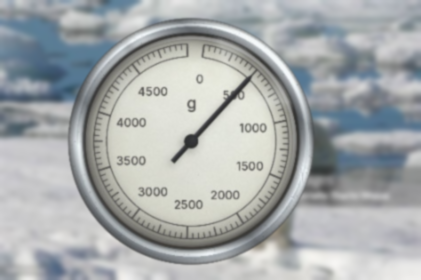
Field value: 500,g
